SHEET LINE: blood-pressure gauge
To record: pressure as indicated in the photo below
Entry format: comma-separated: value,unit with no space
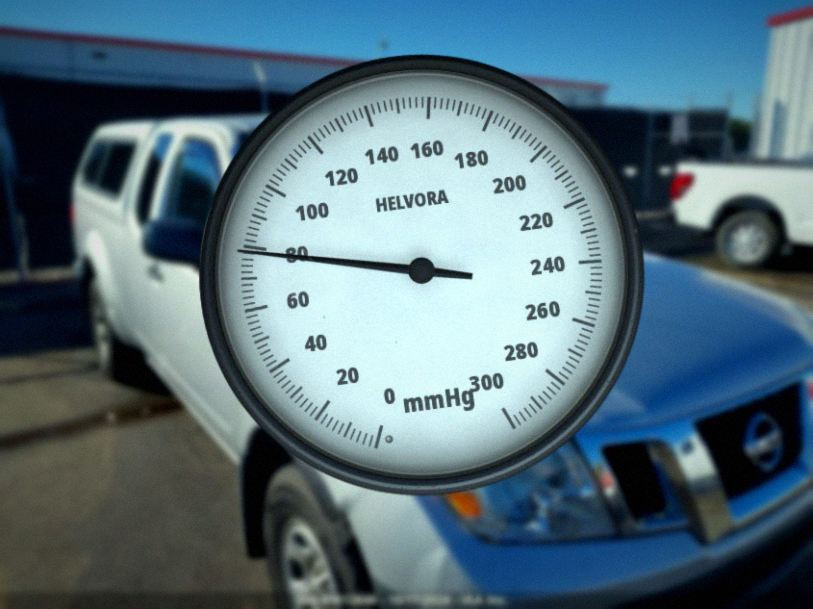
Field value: 78,mmHg
